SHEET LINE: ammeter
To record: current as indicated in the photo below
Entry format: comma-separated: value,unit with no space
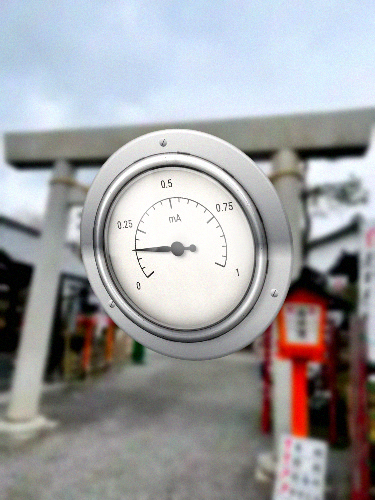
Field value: 0.15,mA
